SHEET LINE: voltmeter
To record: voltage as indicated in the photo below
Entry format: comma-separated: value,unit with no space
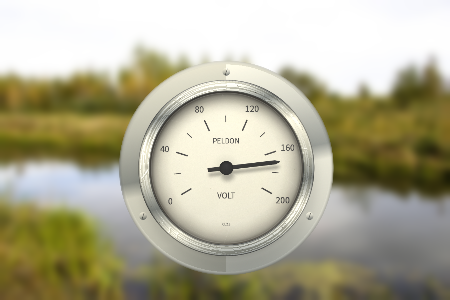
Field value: 170,V
